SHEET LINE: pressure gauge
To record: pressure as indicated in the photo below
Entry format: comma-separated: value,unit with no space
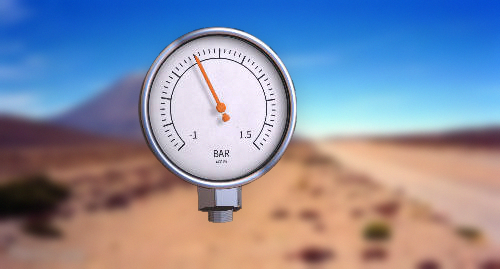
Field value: 0,bar
